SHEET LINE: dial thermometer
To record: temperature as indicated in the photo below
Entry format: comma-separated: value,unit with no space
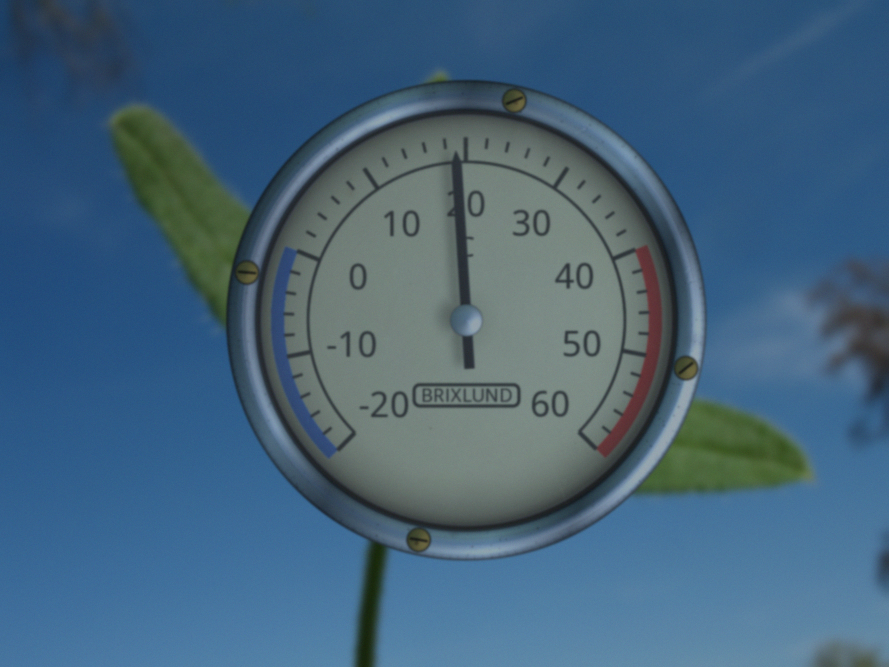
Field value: 19,°C
